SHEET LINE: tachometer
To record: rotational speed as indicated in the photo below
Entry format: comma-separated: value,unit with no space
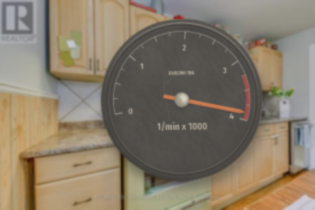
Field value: 3875,rpm
